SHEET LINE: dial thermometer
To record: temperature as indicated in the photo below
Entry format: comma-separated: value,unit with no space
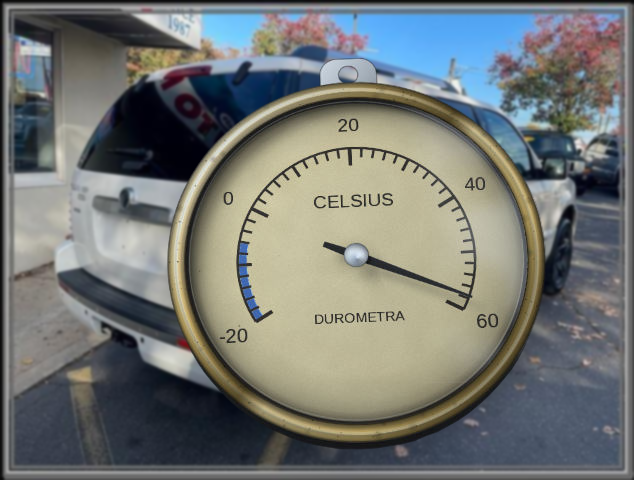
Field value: 58,°C
